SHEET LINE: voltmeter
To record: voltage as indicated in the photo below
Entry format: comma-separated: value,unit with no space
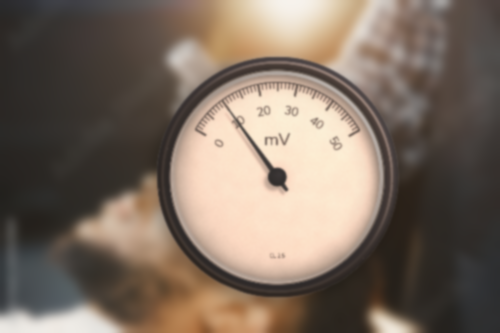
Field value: 10,mV
